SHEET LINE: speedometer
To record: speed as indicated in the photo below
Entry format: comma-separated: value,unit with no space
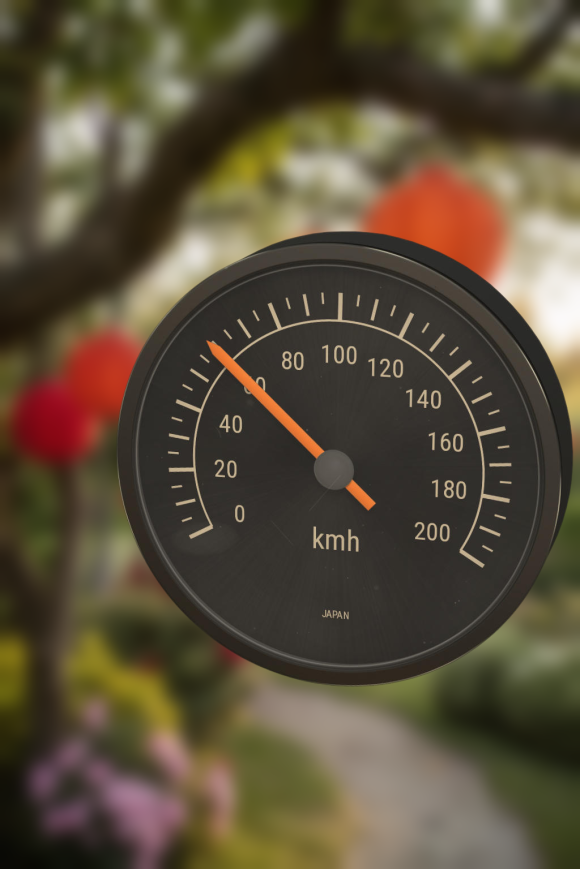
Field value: 60,km/h
